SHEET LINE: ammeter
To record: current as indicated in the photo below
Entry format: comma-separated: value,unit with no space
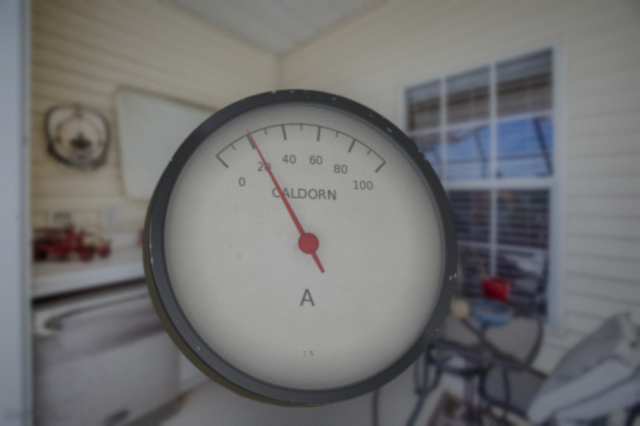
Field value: 20,A
